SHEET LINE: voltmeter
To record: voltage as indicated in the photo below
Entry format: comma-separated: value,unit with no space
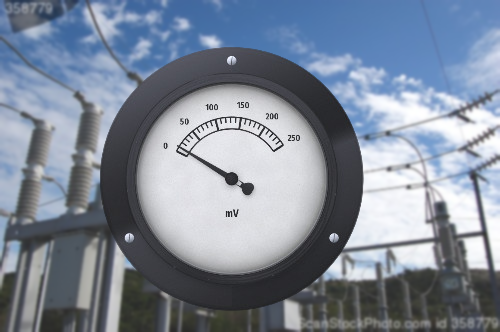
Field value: 10,mV
